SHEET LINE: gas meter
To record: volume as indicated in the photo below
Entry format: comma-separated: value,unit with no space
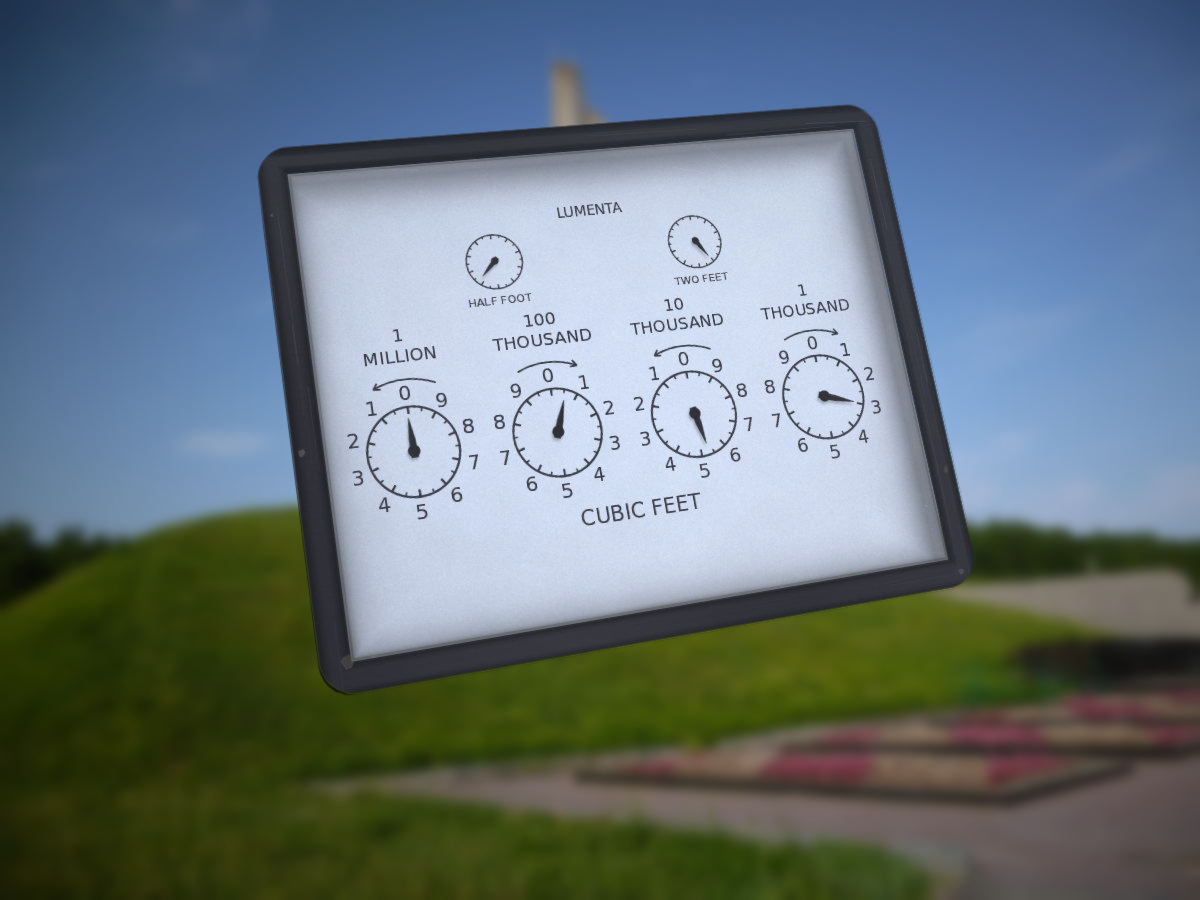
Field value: 5300,ft³
